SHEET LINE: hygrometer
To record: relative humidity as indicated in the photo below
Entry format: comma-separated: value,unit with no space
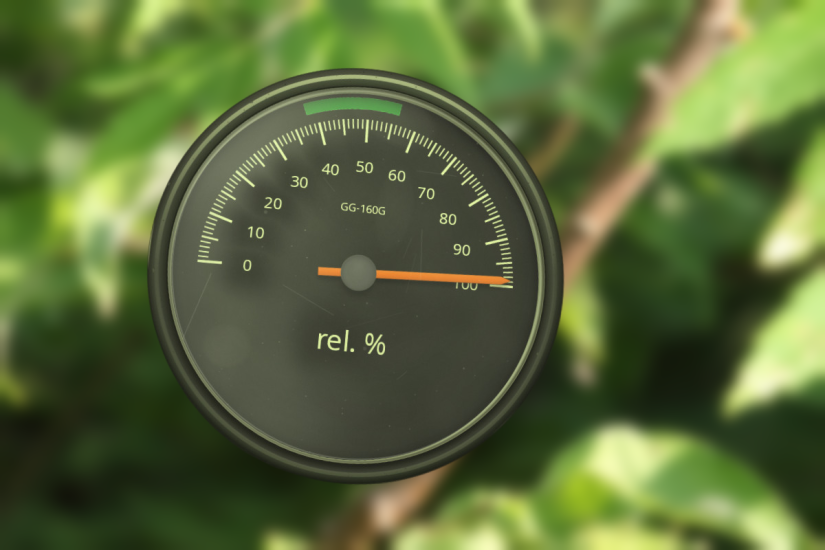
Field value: 99,%
